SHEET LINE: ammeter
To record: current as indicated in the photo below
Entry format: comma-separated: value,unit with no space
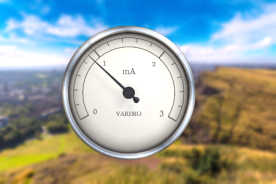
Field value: 0.9,mA
